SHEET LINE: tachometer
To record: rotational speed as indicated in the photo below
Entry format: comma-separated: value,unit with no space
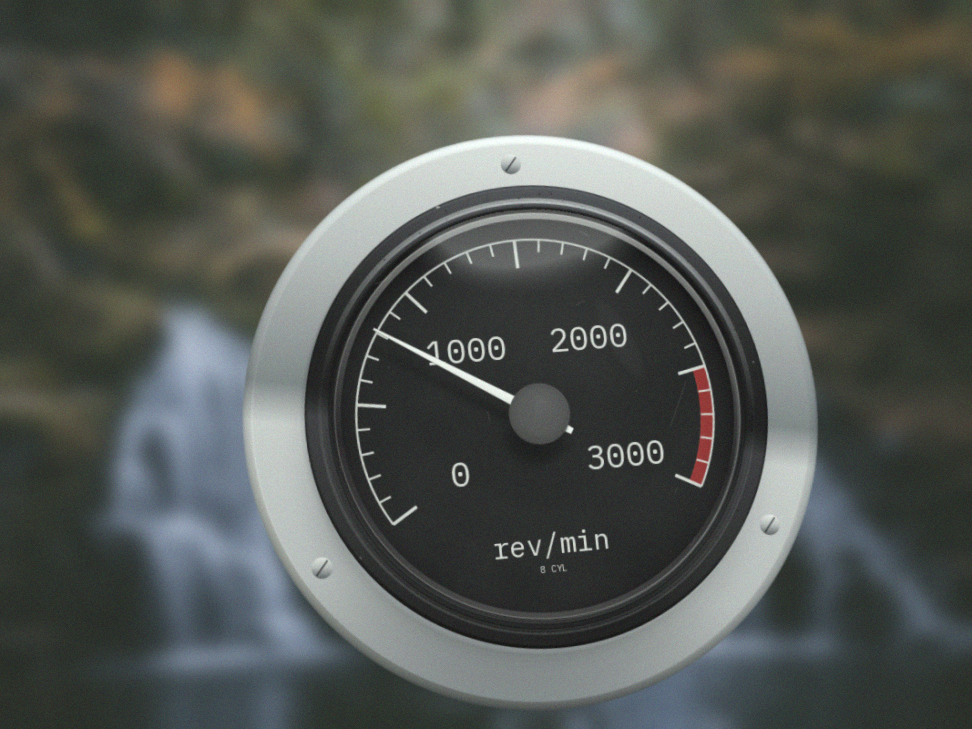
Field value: 800,rpm
